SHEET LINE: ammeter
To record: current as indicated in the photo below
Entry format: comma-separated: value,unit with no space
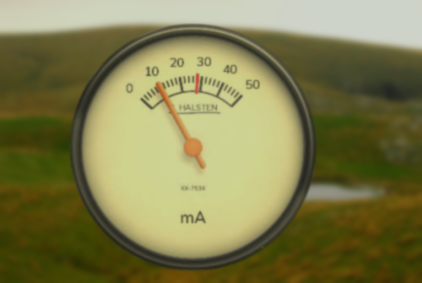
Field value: 10,mA
